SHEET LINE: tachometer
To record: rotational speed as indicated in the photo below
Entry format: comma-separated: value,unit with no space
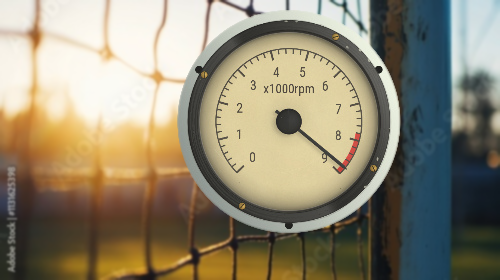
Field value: 8800,rpm
